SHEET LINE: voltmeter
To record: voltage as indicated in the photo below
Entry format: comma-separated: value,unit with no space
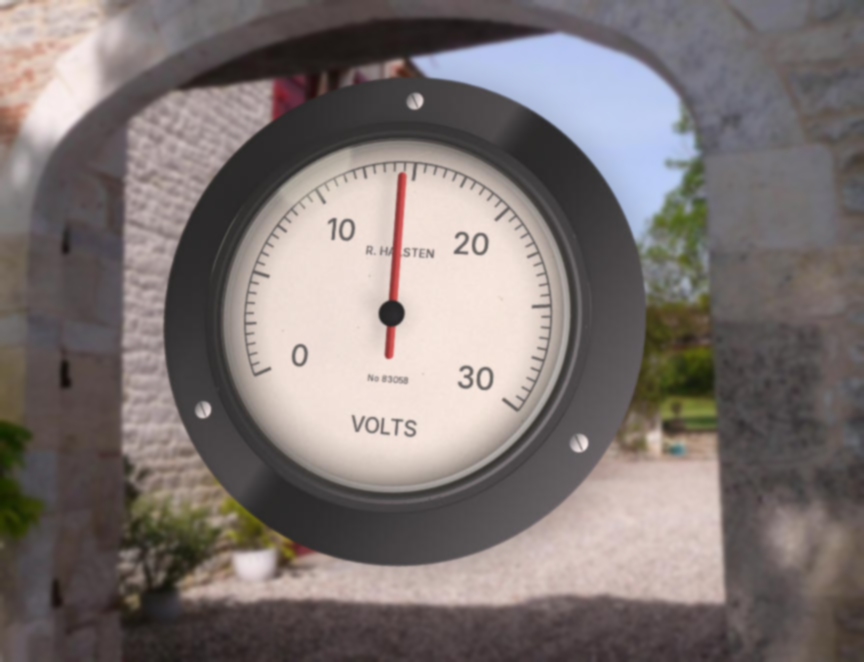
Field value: 14.5,V
